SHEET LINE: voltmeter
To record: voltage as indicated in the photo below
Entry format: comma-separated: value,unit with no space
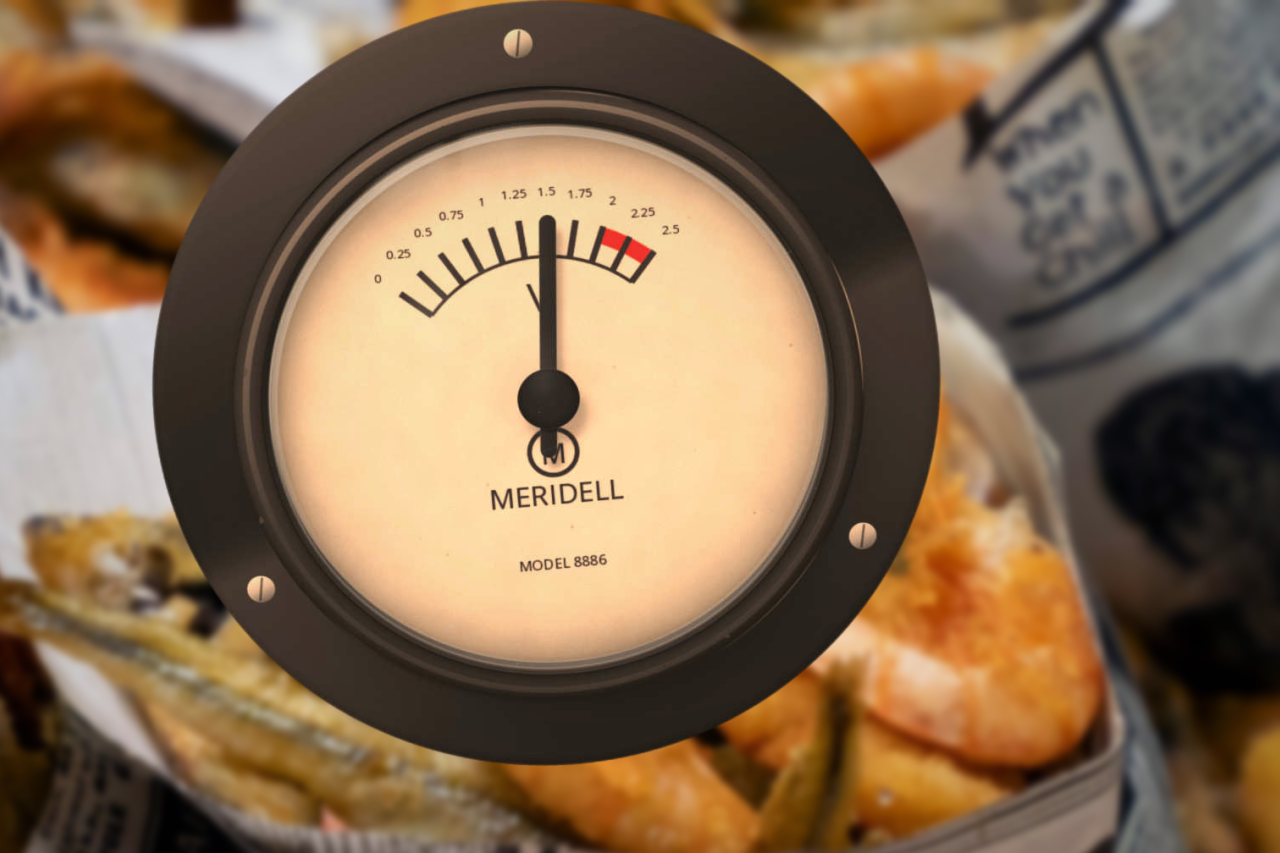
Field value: 1.5,V
